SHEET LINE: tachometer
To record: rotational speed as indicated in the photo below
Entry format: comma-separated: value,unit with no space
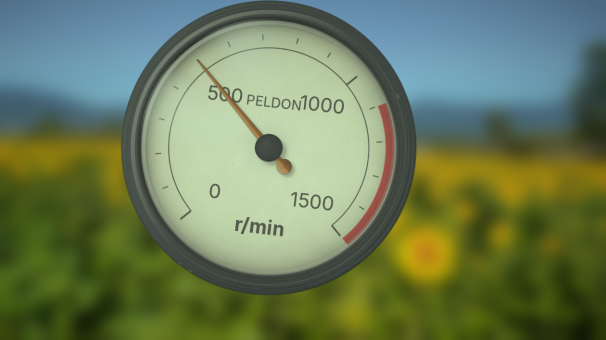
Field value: 500,rpm
